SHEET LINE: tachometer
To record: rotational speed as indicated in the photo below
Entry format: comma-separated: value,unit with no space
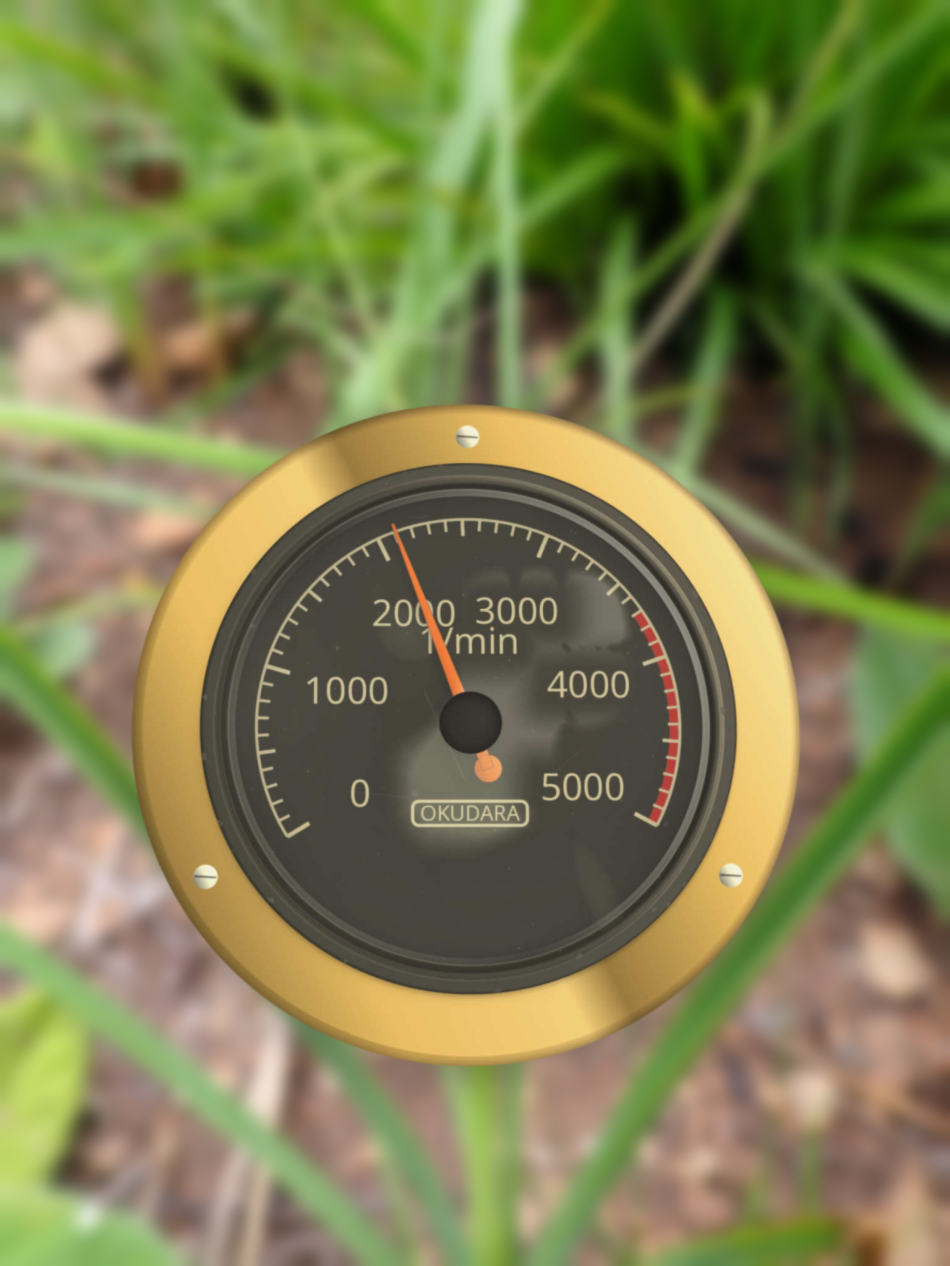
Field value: 2100,rpm
